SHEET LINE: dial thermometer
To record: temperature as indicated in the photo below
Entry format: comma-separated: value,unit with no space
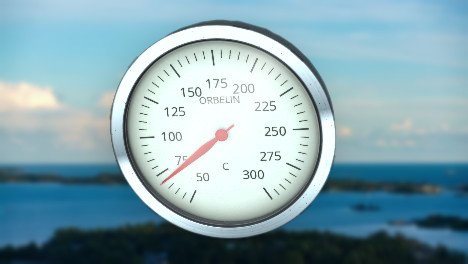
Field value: 70,°C
